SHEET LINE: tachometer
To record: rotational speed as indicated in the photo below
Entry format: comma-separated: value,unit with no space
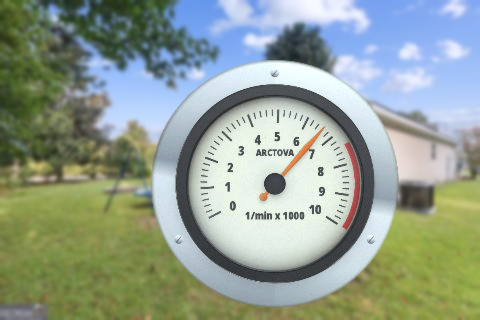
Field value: 6600,rpm
